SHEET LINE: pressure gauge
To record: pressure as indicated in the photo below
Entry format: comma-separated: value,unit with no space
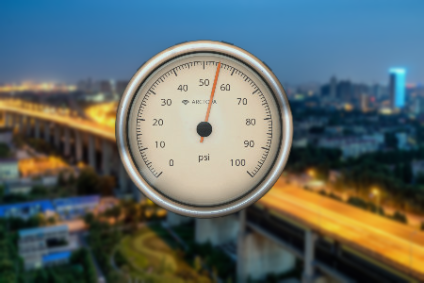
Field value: 55,psi
